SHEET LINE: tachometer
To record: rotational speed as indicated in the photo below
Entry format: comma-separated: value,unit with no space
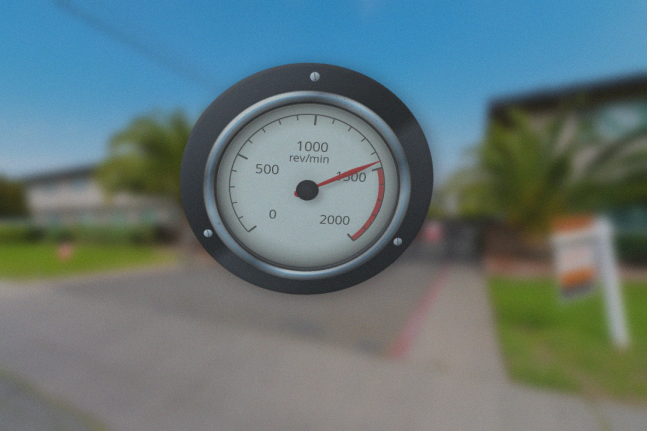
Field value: 1450,rpm
